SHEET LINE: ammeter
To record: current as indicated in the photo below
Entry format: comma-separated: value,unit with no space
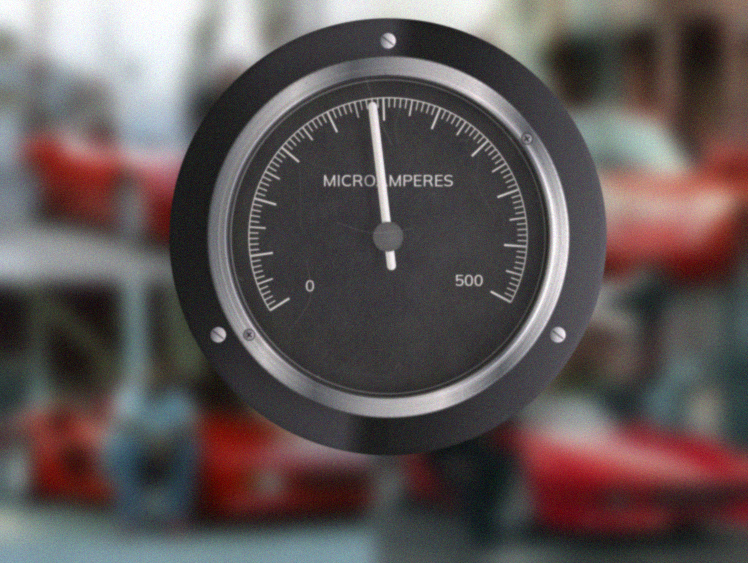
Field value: 240,µA
